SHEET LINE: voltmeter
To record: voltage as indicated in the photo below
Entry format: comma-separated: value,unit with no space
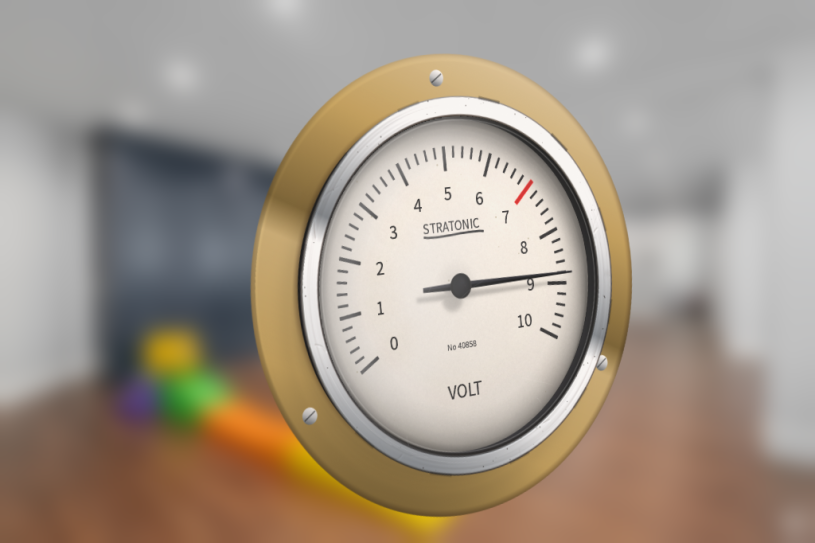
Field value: 8.8,V
